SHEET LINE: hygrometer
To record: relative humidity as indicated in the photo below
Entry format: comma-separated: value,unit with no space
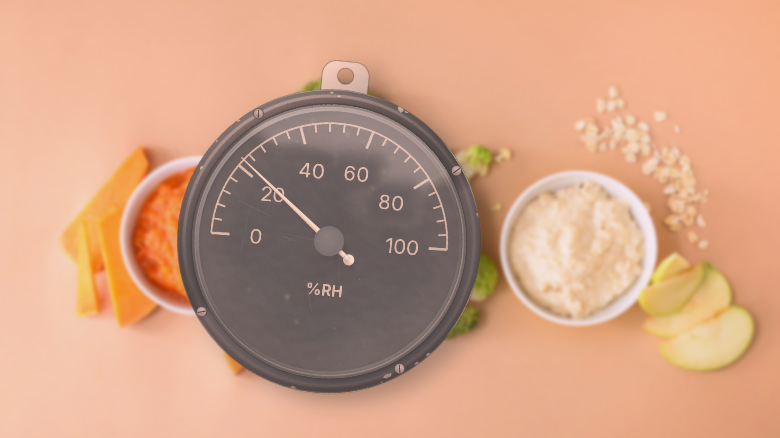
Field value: 22,%
